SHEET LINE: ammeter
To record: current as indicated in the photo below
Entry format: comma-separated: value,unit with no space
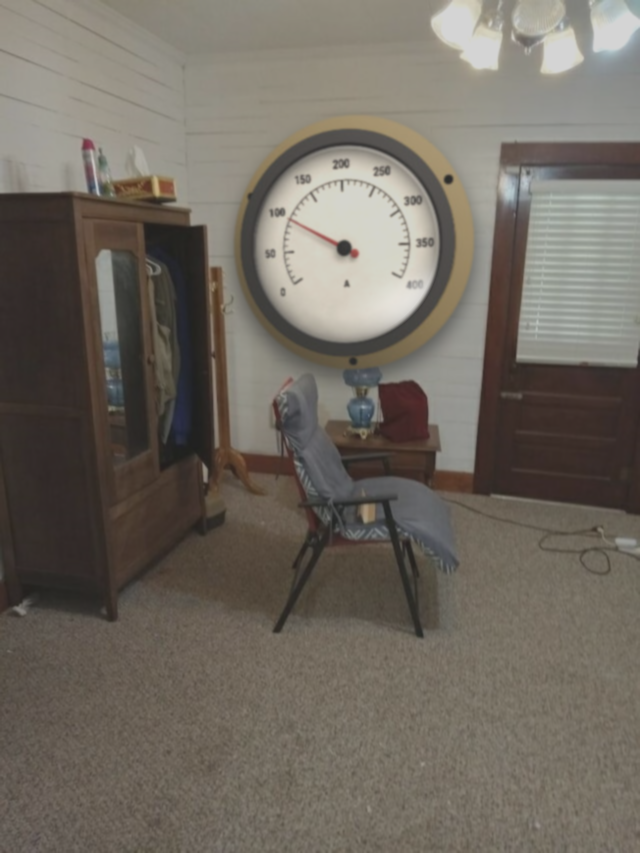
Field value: 100,A
